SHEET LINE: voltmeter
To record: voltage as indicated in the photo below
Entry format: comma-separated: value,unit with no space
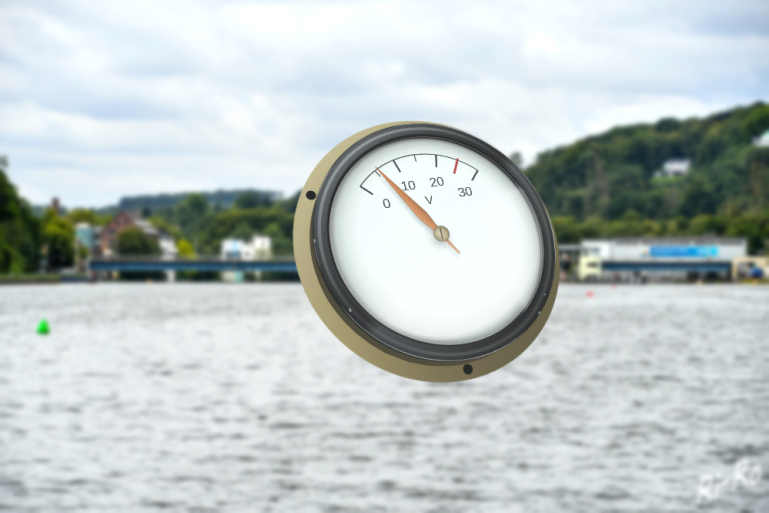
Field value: 5,V
